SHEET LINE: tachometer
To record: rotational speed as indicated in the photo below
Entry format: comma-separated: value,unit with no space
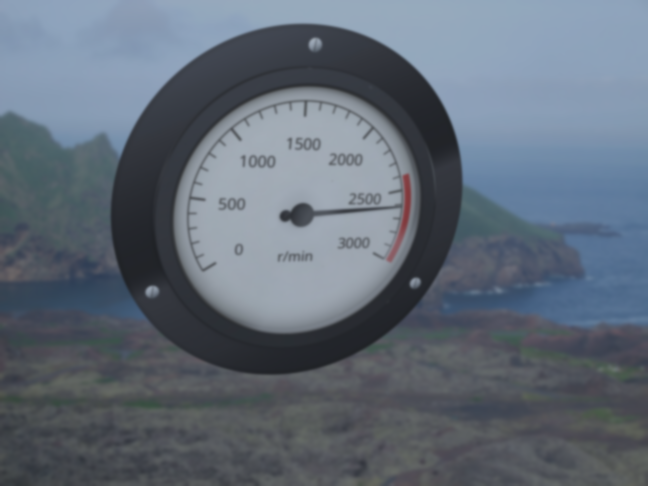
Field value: 2600,rpm
